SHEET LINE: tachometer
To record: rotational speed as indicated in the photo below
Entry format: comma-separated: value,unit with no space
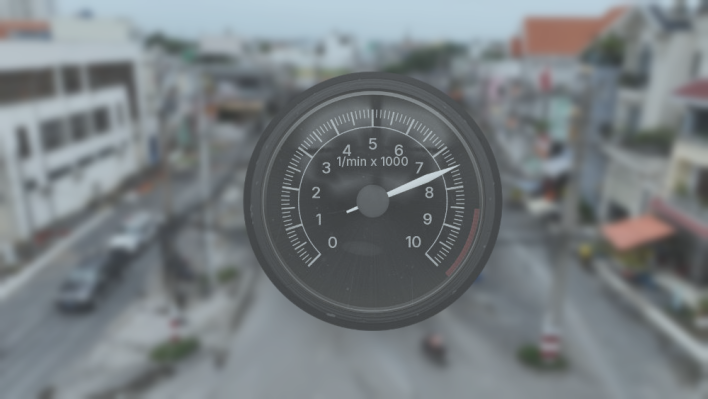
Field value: 7500,rpm
